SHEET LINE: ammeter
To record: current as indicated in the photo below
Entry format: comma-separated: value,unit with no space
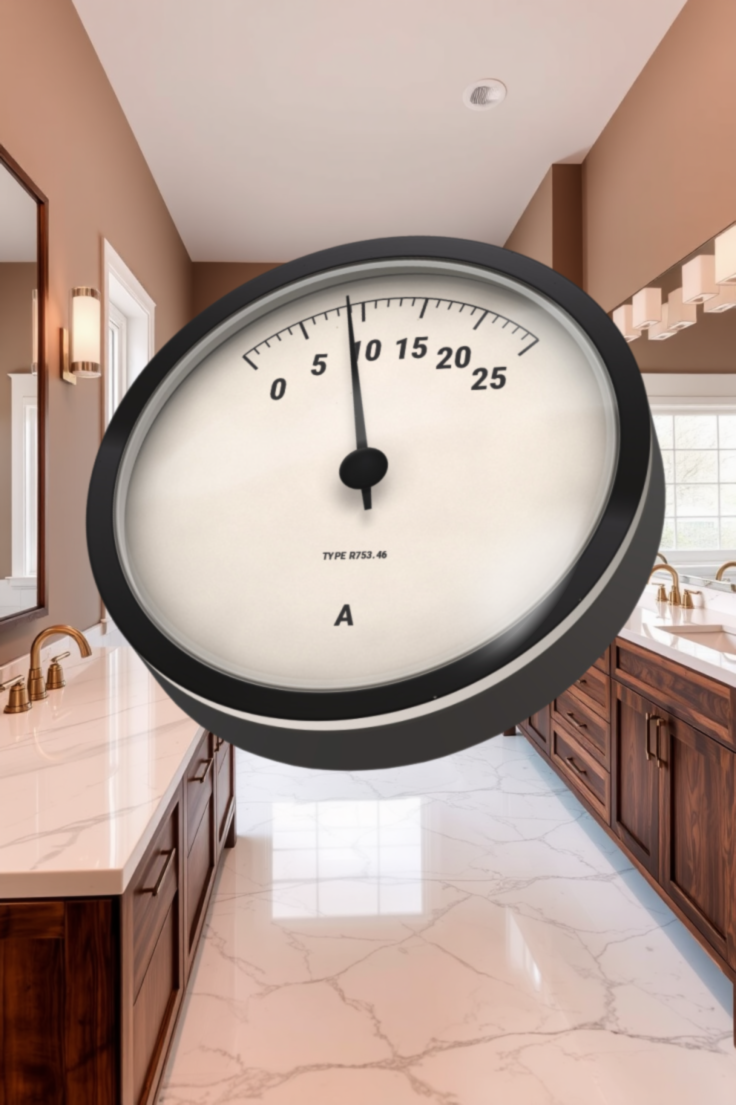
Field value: 9,A
